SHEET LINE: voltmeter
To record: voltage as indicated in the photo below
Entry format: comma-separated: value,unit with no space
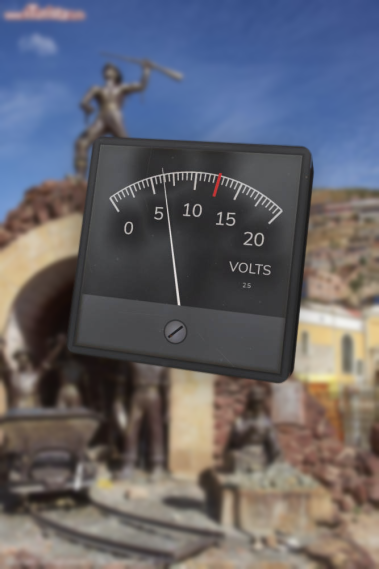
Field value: 6.5,V
